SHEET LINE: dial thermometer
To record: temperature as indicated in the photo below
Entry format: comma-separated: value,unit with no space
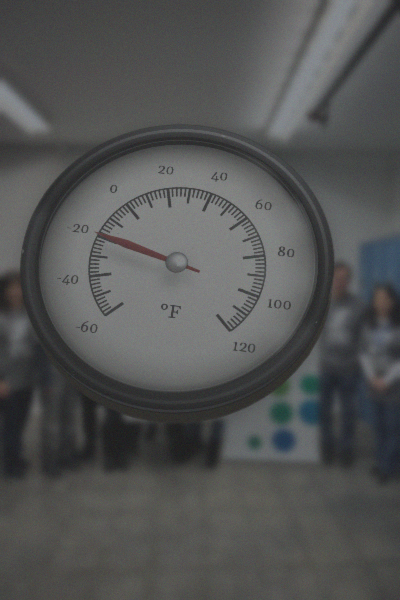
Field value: -20,°F
